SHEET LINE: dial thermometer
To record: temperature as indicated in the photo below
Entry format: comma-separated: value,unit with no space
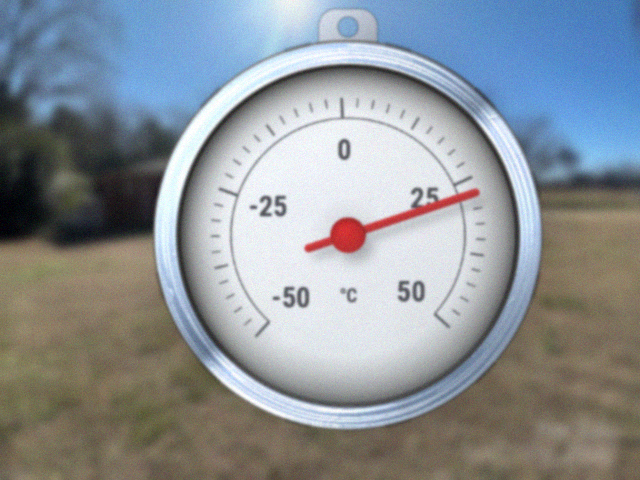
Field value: 27.5,°C
